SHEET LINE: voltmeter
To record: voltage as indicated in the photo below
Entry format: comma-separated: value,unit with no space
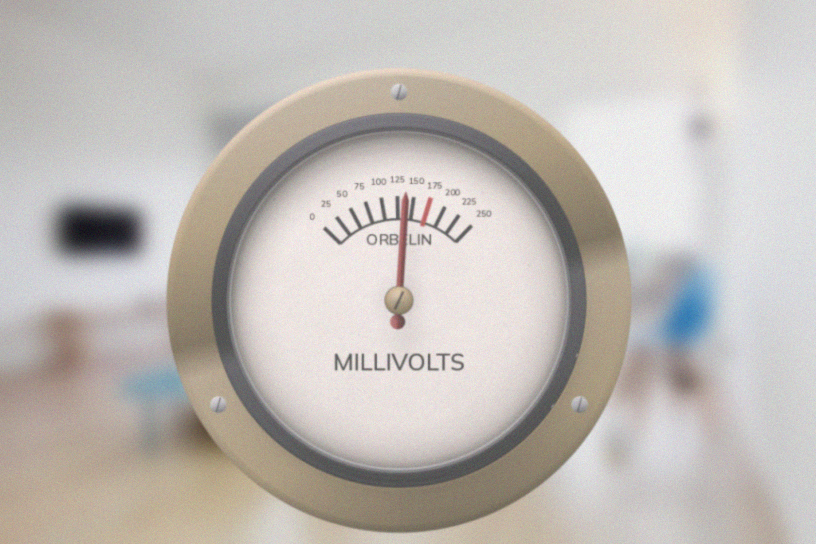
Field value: 137.5,mV
